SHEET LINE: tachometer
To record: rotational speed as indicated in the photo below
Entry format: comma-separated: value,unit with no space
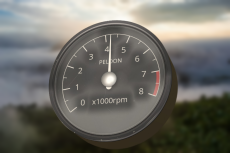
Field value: 4250,rpm
